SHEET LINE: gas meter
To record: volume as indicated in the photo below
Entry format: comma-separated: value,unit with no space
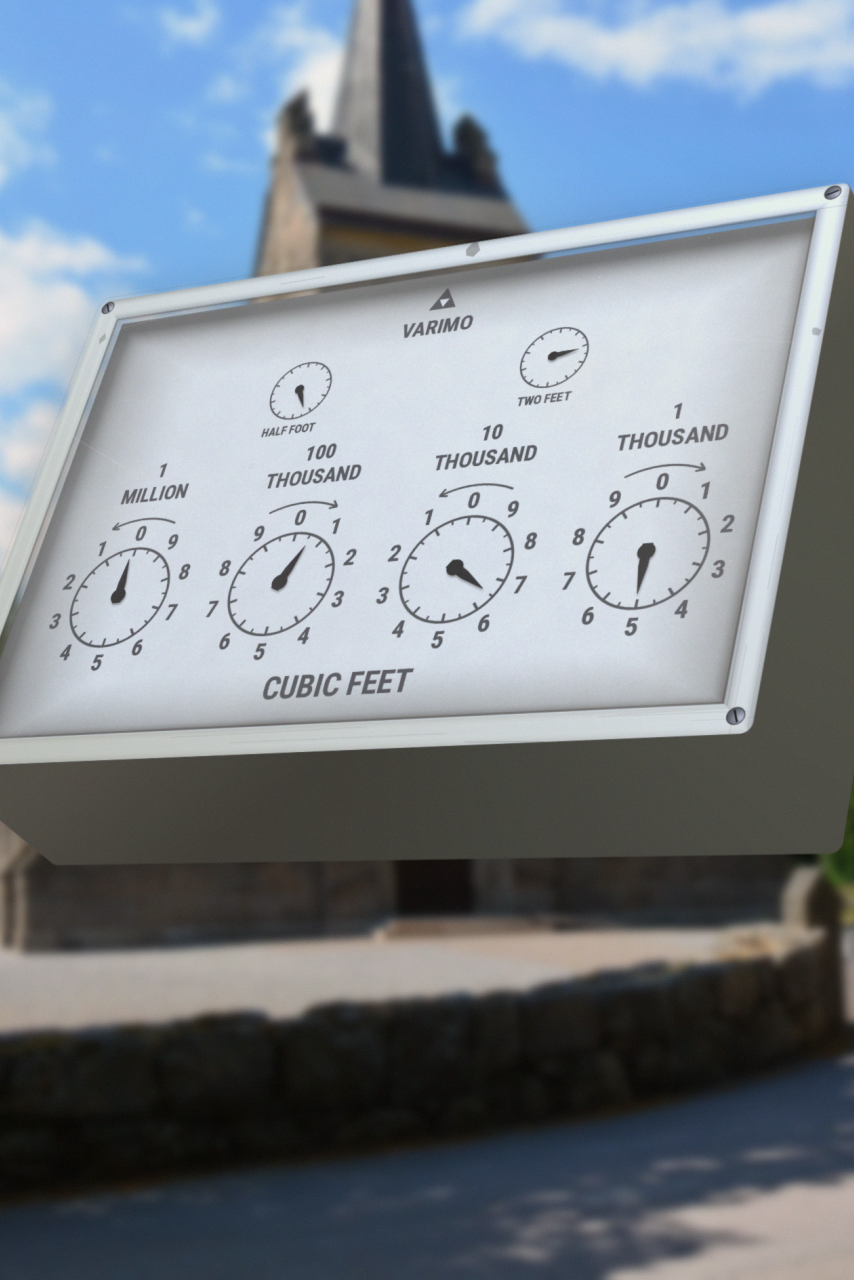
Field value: 6500,ft³
